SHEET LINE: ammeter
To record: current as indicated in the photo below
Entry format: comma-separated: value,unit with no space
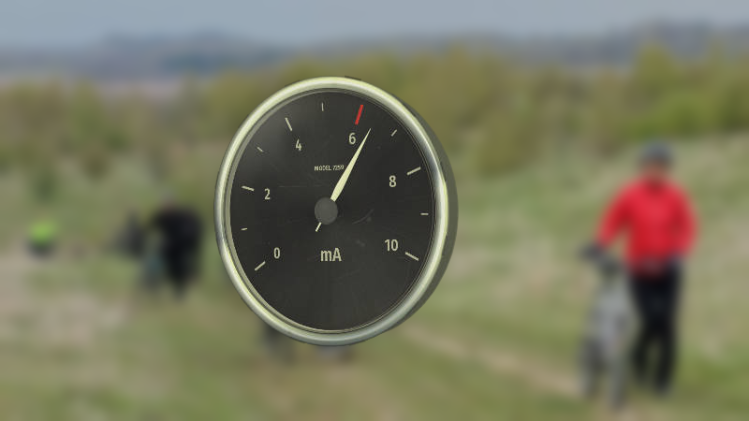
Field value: 6.5,mA
